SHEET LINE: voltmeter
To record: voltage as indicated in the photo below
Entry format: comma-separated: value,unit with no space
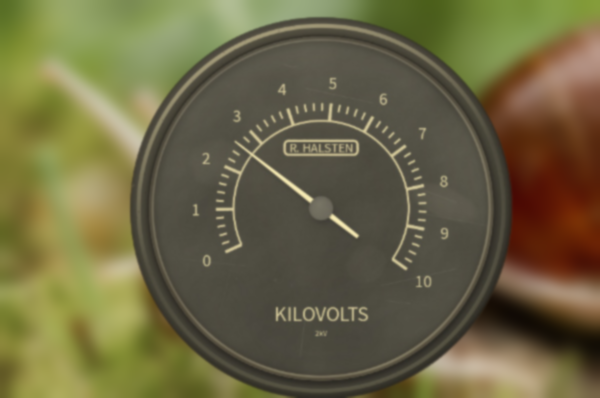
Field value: 2.6,kV
